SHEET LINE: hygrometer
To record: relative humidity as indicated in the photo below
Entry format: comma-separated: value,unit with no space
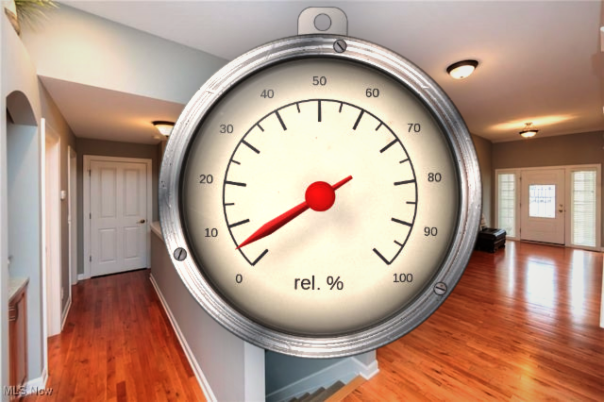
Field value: 5,%
